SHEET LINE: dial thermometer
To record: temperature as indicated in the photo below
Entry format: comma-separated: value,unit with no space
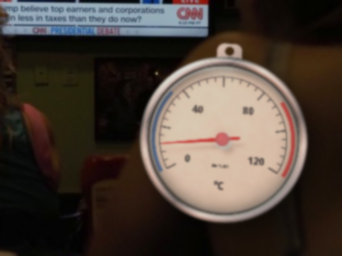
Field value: 12,°C
